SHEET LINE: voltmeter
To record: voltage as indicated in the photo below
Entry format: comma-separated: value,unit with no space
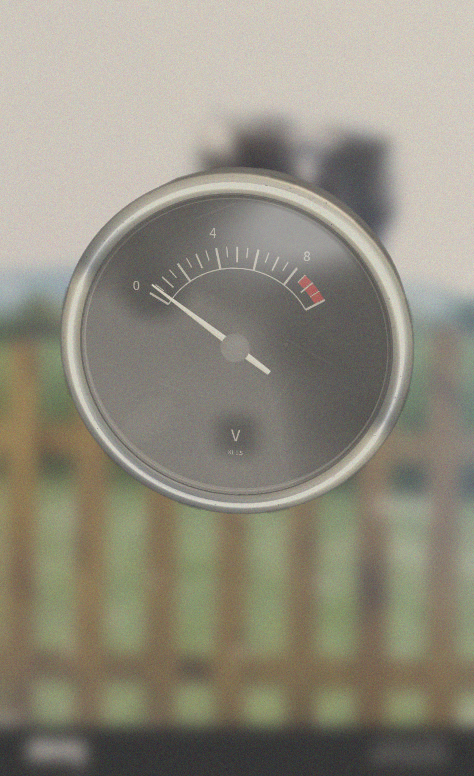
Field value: 0.5,V
